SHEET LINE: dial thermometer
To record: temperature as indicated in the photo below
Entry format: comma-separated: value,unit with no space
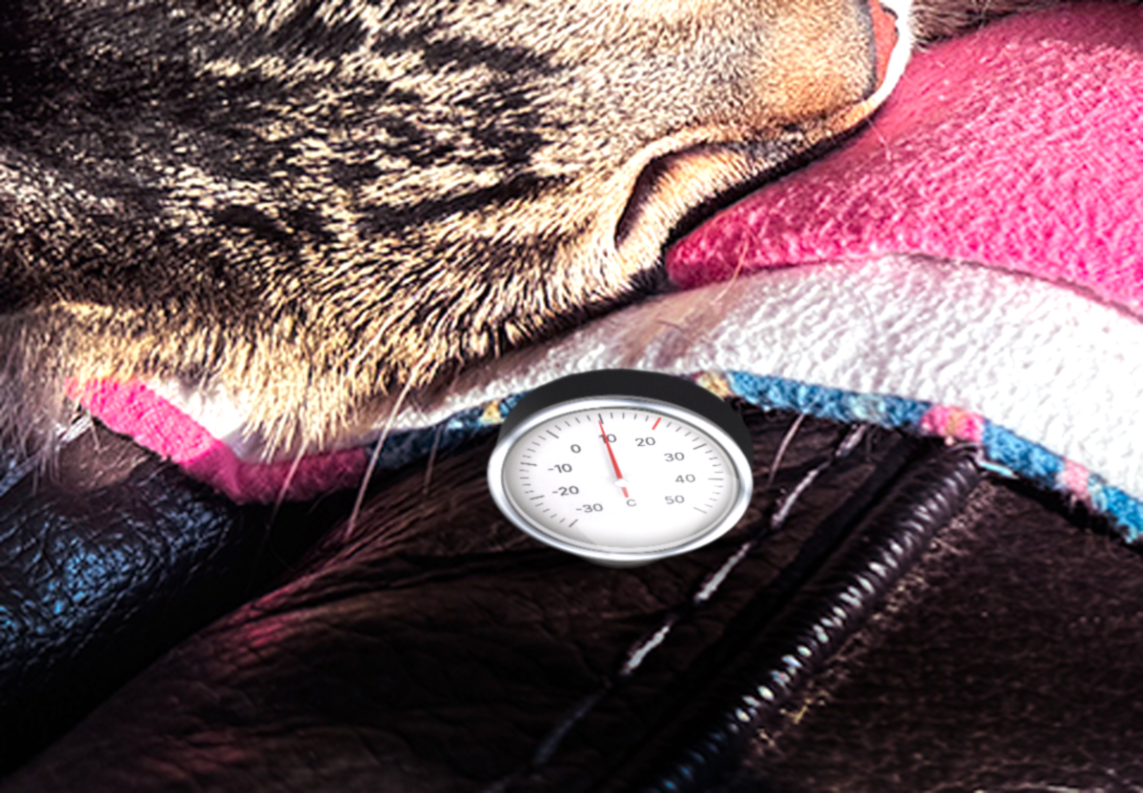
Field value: 10,°C
